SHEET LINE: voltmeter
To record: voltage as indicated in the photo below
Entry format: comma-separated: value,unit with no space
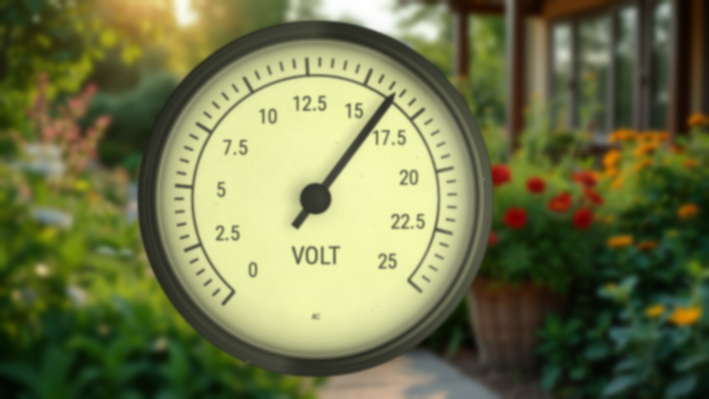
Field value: 16.25,V
